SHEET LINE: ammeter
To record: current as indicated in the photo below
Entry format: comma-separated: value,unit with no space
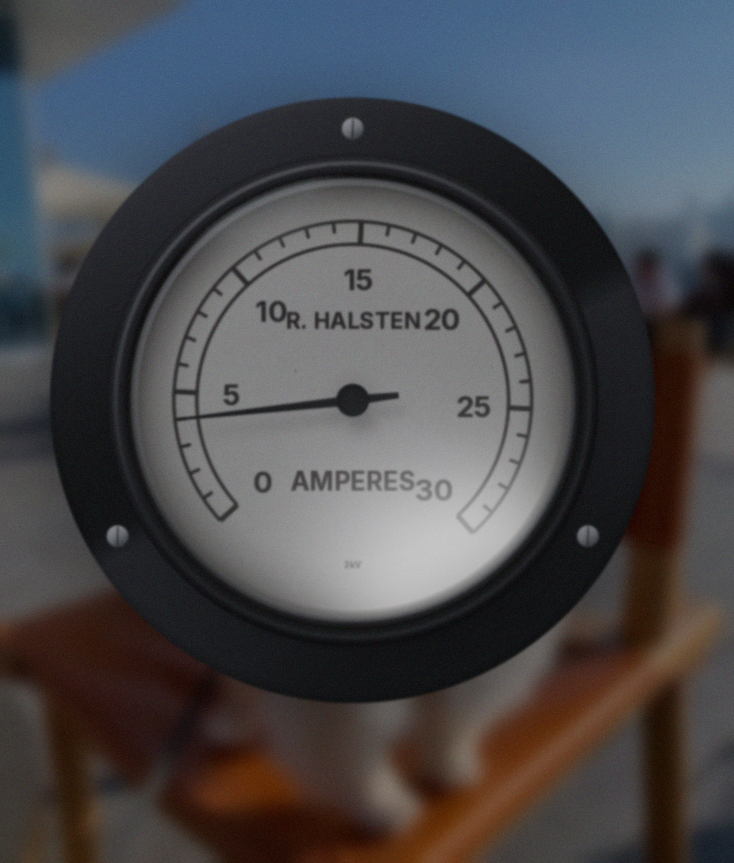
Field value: 4,A
